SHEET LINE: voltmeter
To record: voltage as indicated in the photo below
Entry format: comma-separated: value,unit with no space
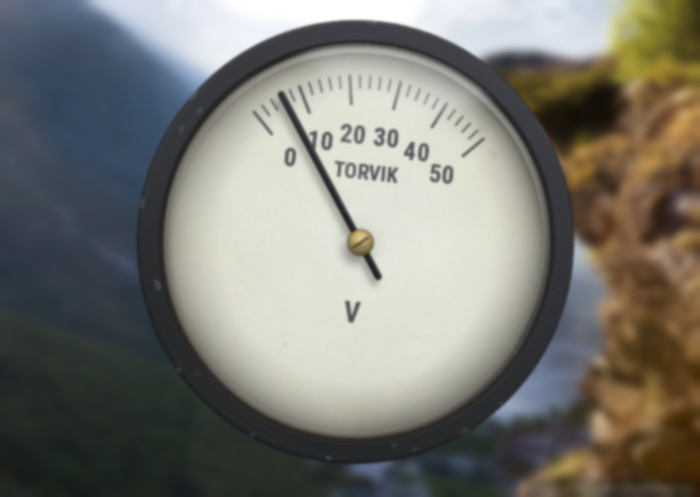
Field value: 6,V
